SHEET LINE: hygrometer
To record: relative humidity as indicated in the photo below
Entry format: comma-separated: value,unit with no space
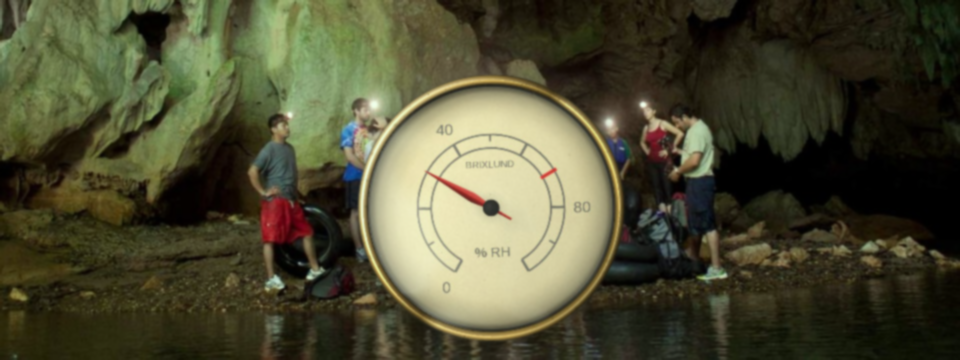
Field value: 30,%
